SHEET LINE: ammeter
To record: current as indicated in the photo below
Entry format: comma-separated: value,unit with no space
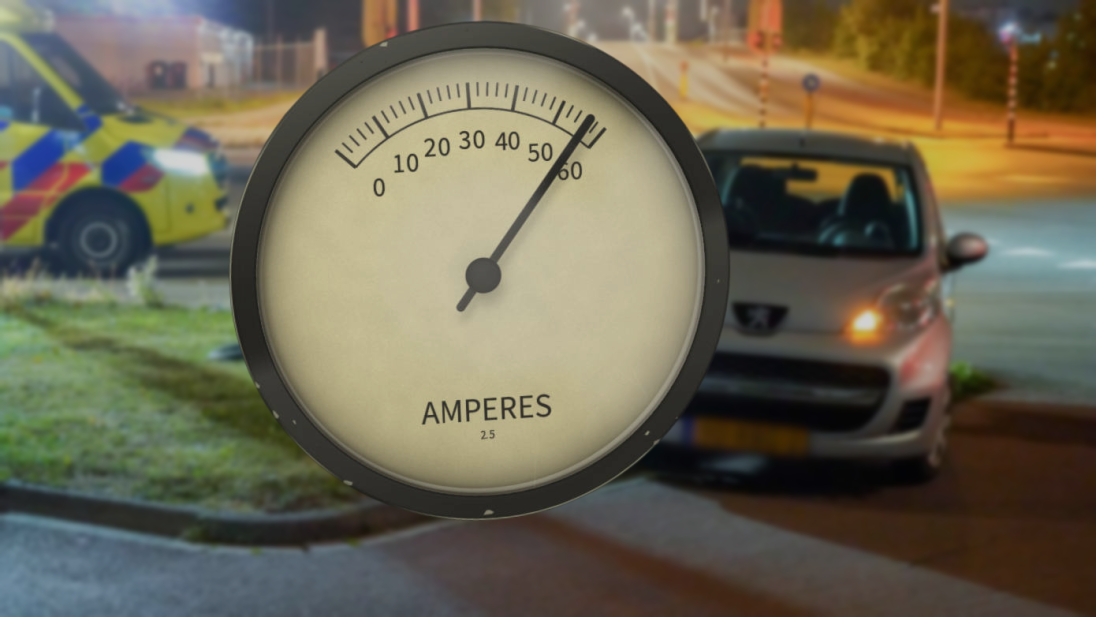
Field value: 56,A
